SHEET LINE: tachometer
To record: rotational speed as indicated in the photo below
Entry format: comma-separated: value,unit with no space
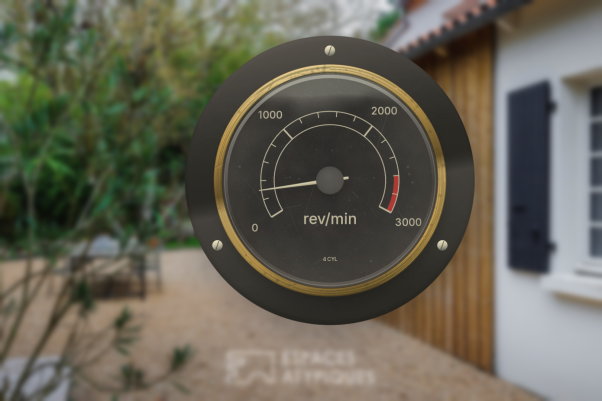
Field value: 300,rpm
